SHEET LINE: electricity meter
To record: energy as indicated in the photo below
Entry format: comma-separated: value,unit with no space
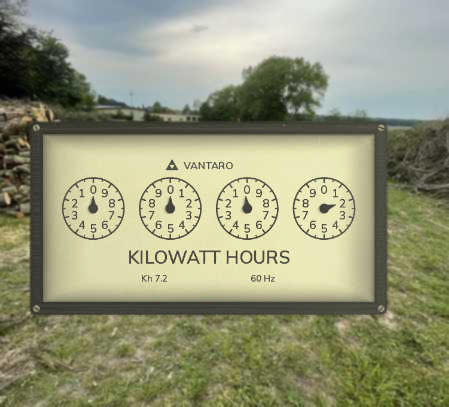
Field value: 2,kWh
